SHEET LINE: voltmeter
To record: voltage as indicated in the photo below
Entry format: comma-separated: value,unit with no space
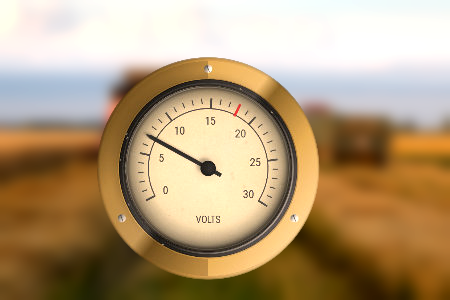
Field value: 7,V
